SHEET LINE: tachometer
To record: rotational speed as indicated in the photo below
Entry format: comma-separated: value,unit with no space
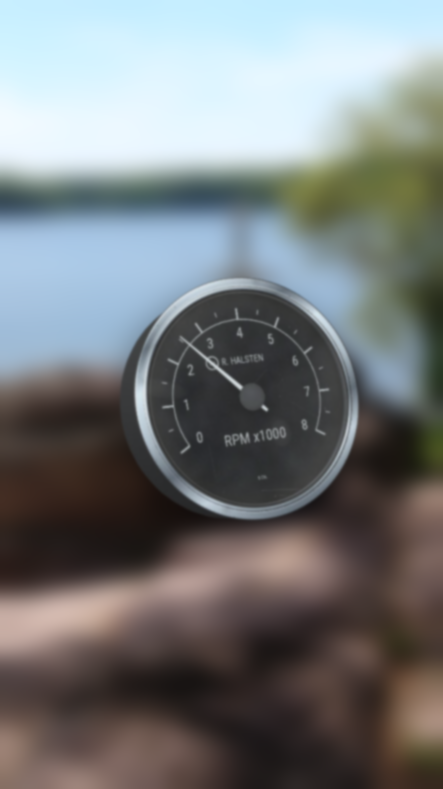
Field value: 2500,rpm
